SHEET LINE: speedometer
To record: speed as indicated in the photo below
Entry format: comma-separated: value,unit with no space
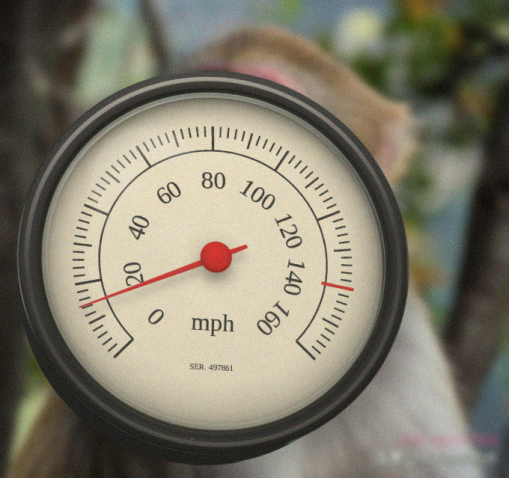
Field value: 14,mph
